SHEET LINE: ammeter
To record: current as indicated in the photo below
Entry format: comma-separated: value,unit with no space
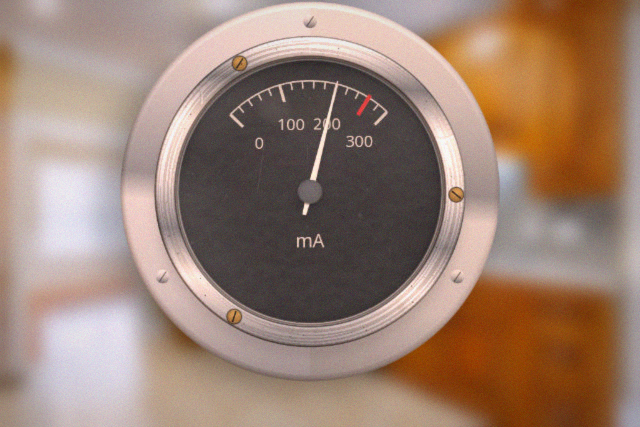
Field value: 200,mA
